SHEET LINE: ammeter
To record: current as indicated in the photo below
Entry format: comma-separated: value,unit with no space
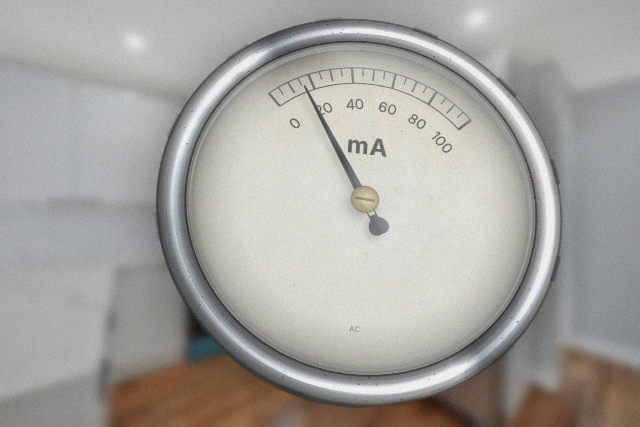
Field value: 15,mA
